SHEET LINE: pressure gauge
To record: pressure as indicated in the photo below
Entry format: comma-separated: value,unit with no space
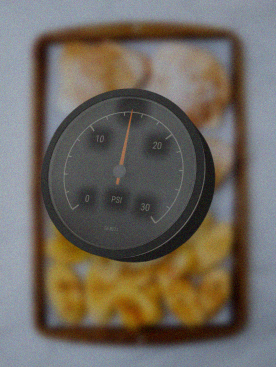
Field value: 15,psi
